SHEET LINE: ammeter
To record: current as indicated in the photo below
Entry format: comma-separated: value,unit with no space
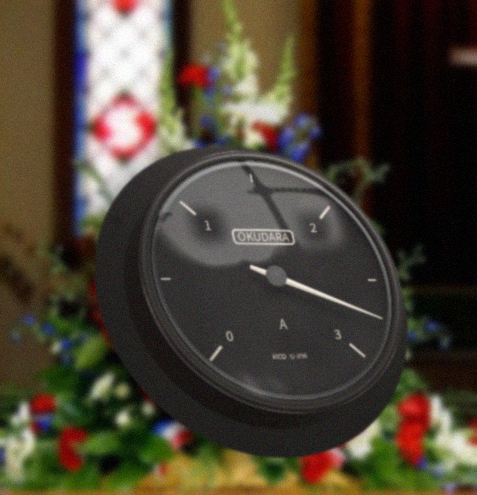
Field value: 2.75,A
